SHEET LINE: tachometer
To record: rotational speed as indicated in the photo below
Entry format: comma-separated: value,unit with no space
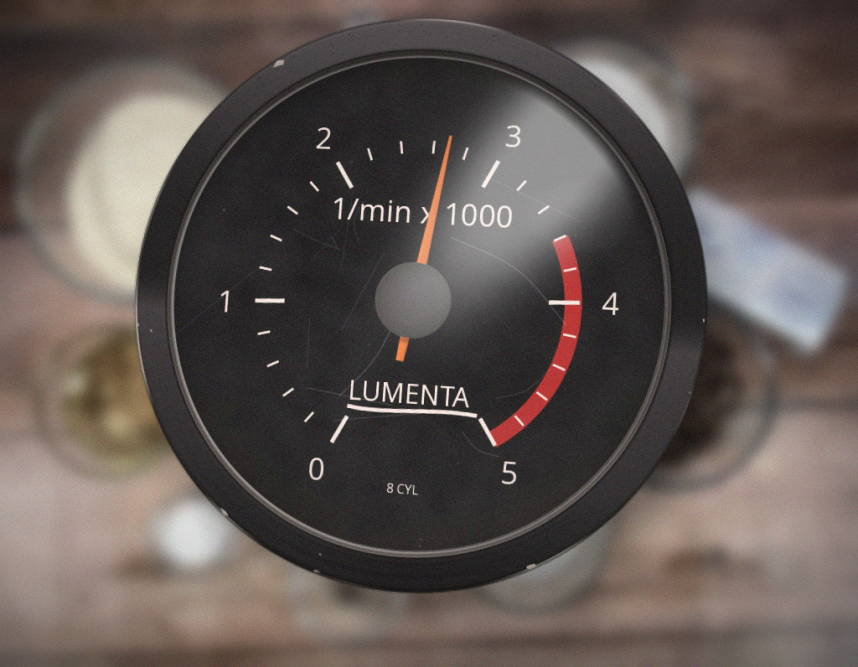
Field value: 2700,rpm
